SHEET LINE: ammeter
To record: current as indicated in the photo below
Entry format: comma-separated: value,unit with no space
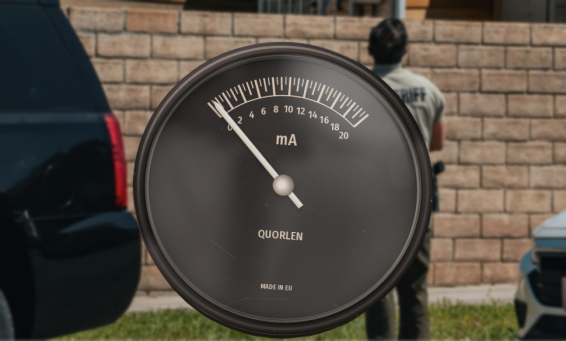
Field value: 0.5,mA
